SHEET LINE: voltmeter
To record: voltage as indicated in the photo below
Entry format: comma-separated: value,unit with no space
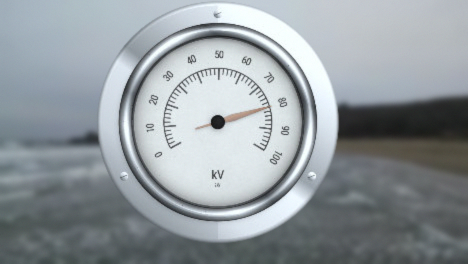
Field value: 80,kV
